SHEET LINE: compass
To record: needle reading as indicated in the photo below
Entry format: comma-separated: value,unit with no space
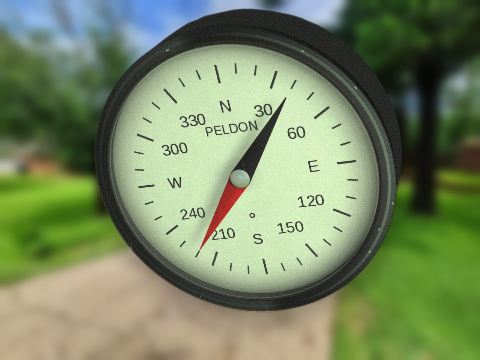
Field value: 220,°
